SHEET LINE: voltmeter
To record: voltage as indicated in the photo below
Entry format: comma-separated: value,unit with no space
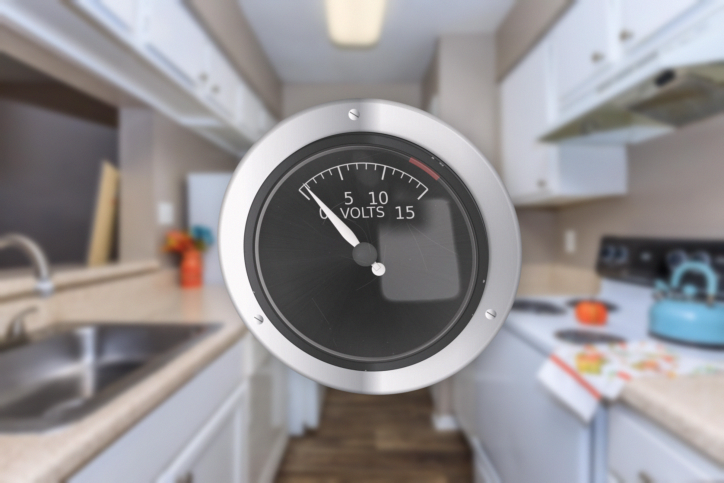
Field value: 1,V
